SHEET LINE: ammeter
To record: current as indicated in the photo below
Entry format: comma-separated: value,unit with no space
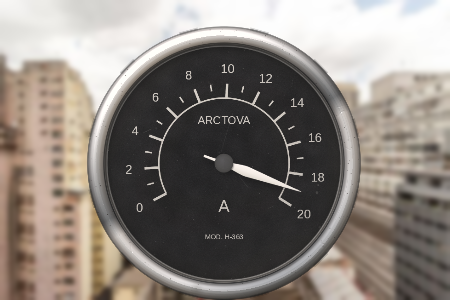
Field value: 19,A
